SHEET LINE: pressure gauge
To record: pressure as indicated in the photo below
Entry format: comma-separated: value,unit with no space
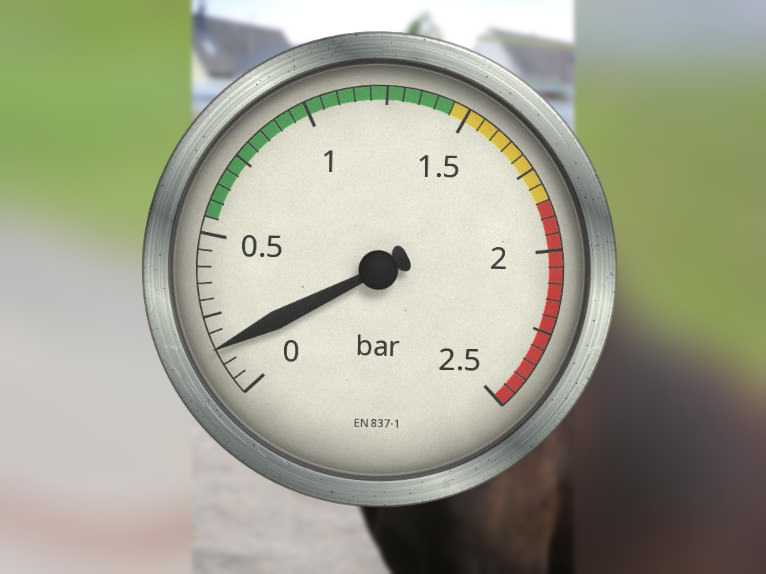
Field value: 0.15,bar
